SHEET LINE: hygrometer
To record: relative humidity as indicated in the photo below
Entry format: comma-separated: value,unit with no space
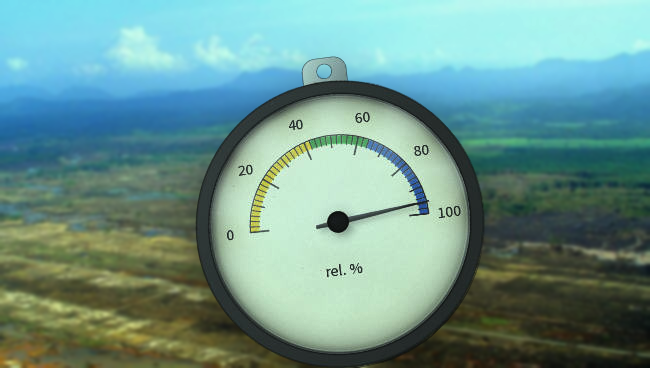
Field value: 96,%
